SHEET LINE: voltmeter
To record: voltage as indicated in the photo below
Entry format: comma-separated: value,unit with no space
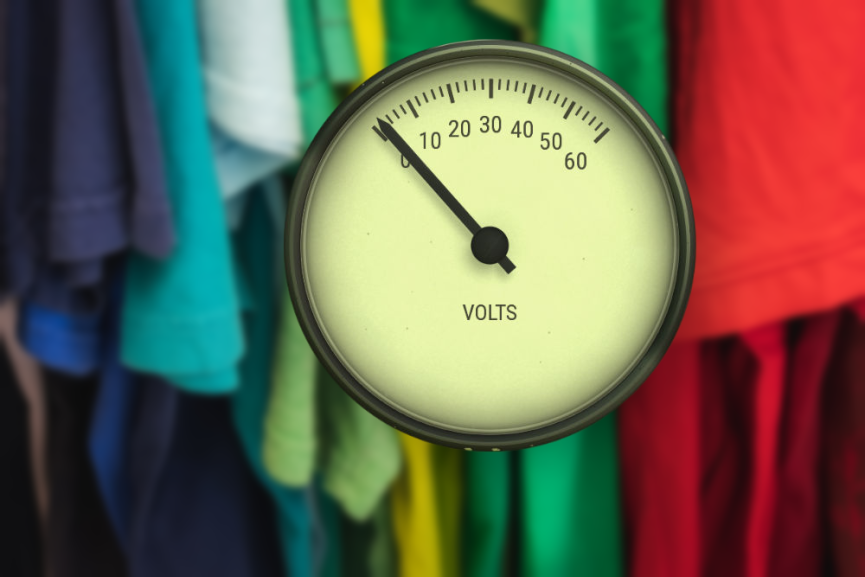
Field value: 2,V
